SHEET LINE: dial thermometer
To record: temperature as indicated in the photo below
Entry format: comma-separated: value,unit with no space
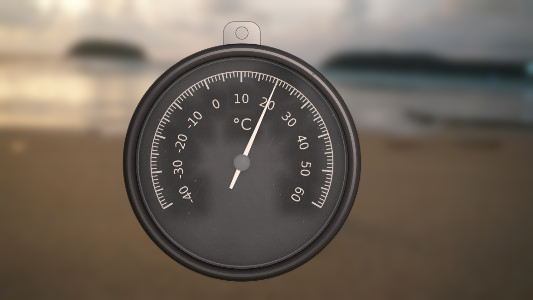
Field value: 20,°C
